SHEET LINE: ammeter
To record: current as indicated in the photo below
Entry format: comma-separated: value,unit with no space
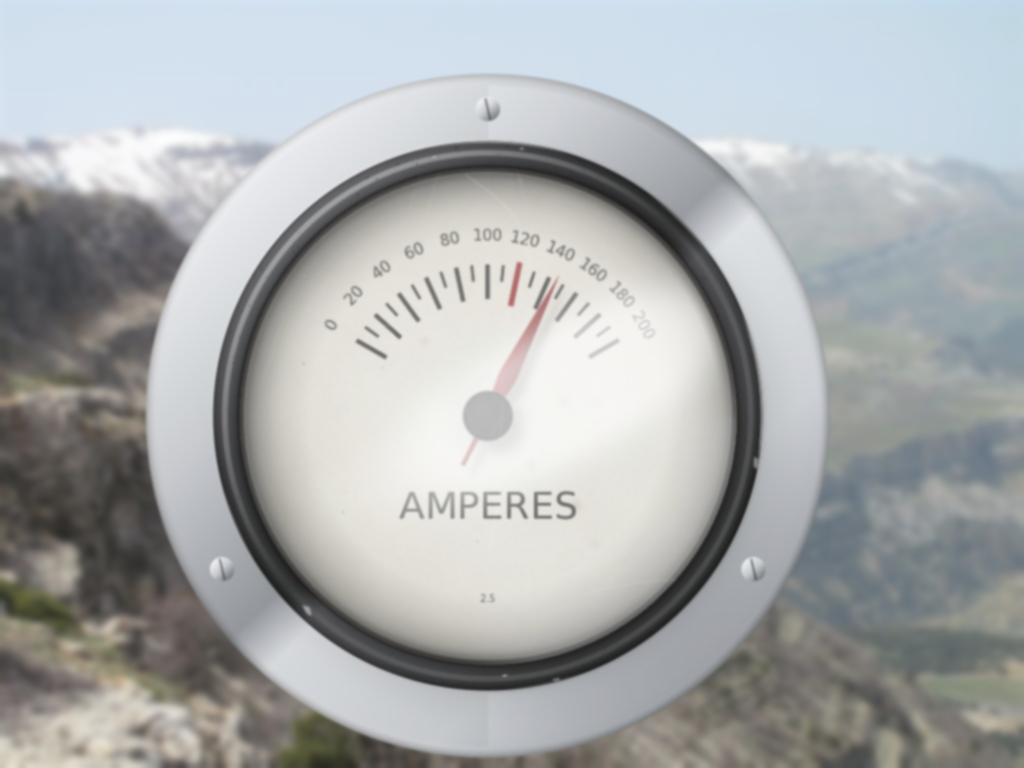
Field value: 145,A
